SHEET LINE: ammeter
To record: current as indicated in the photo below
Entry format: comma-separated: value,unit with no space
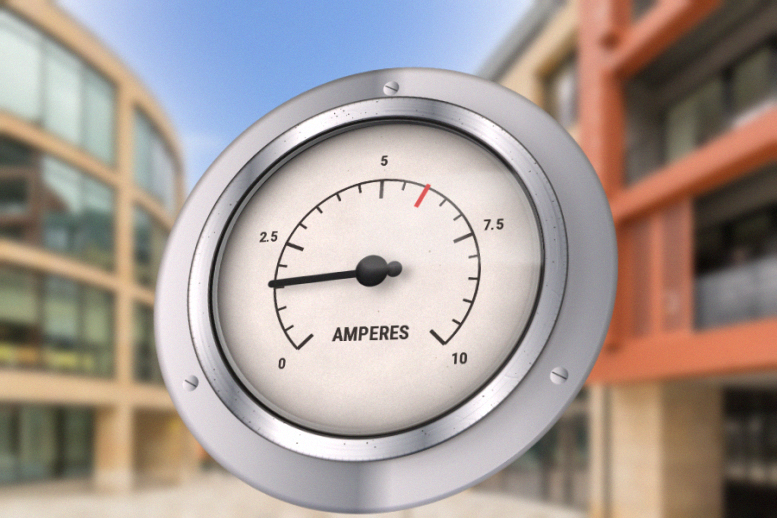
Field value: 1.5,A
